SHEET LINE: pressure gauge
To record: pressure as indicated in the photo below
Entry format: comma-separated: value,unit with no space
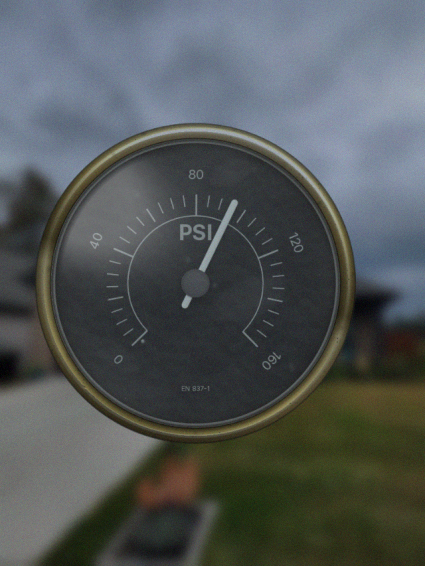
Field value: 95,psi
